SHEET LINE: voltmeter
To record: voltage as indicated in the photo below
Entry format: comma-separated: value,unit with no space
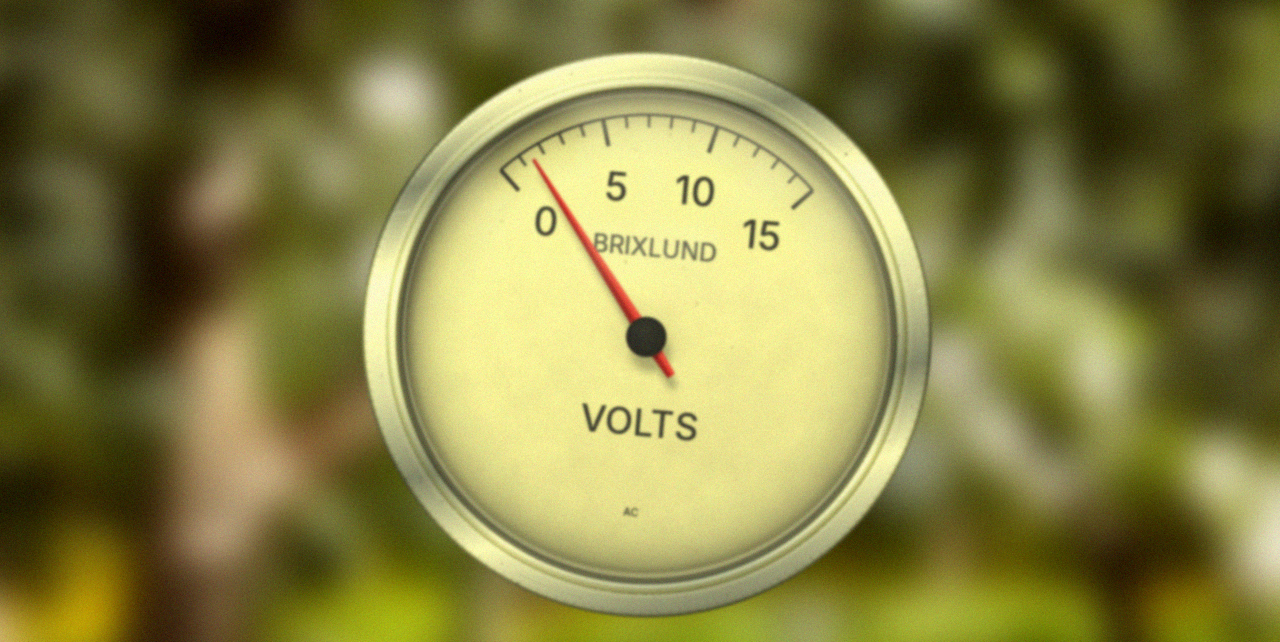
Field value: 1.5,V
